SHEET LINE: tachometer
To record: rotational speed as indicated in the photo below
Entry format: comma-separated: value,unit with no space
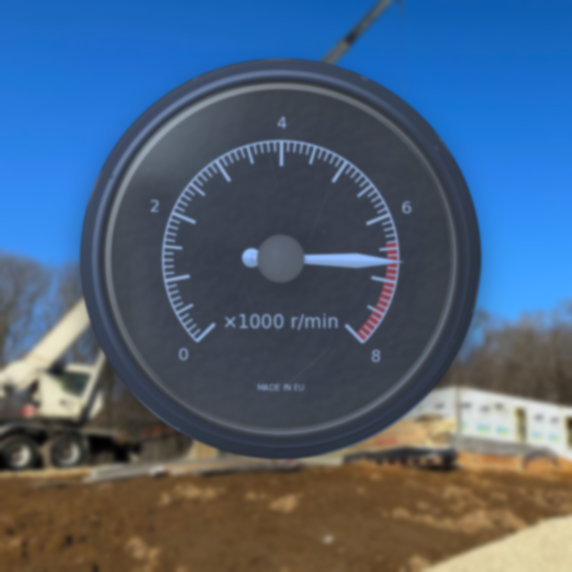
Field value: 6700,rpm
